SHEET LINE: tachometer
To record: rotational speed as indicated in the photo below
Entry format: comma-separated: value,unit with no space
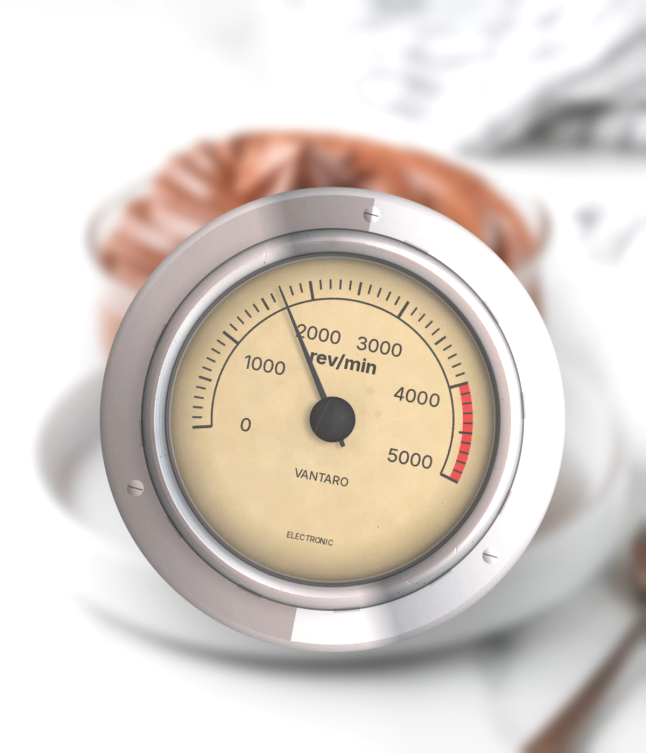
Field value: 1700,rpm
